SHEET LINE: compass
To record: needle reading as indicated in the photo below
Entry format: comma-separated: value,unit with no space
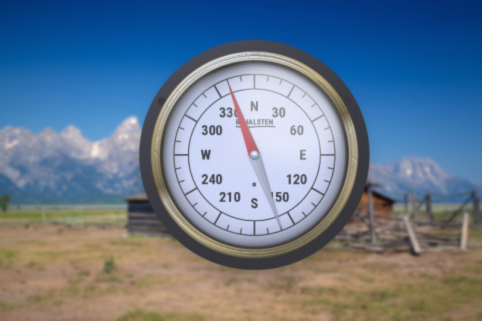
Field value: 340,°
